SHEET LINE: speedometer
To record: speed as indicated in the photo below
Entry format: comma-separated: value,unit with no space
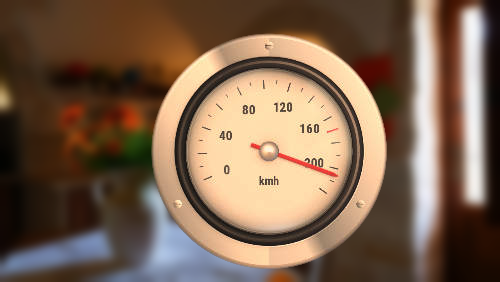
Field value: 205,km/h
